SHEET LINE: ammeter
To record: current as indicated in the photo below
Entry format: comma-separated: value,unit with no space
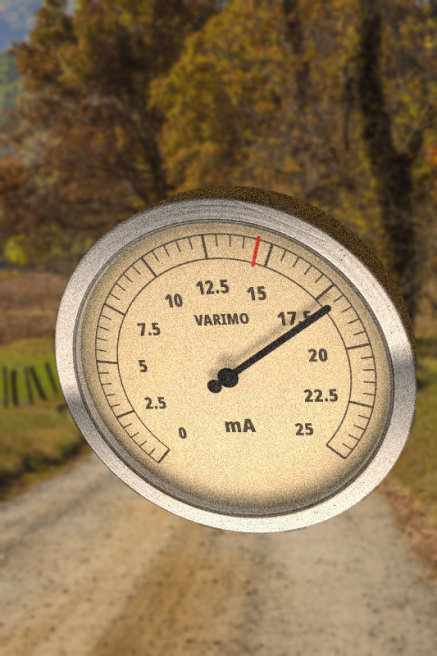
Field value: 18,mA
